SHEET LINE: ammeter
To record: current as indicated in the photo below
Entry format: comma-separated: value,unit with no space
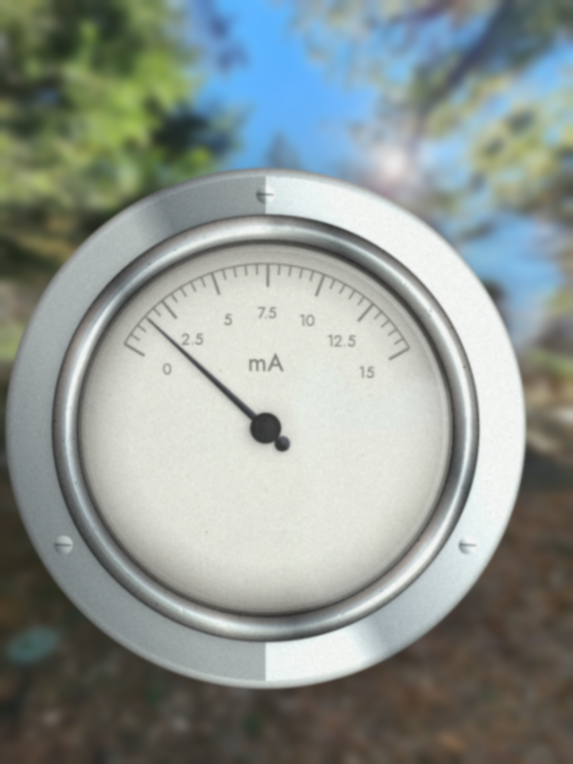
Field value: 1.5,mA
